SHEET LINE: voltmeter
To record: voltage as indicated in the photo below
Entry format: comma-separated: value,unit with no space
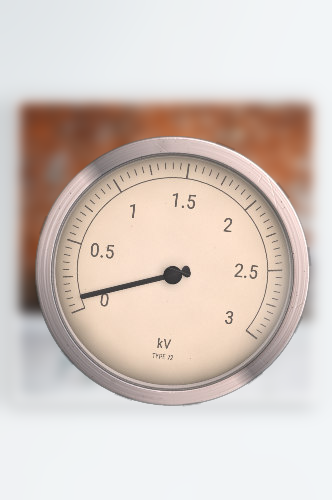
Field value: 0.1,kV
